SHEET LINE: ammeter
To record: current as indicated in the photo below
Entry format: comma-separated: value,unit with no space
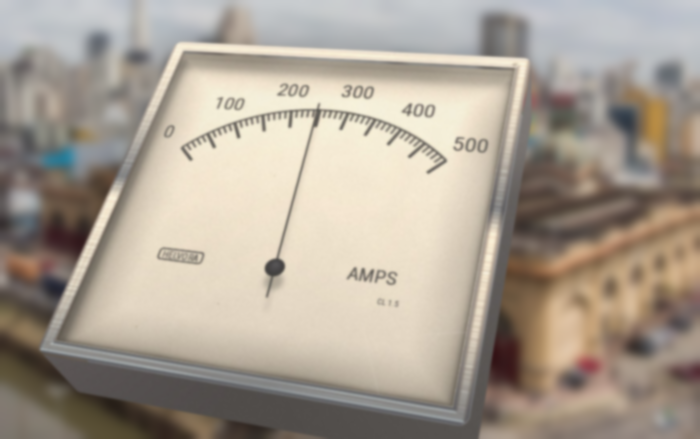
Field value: 250,A
